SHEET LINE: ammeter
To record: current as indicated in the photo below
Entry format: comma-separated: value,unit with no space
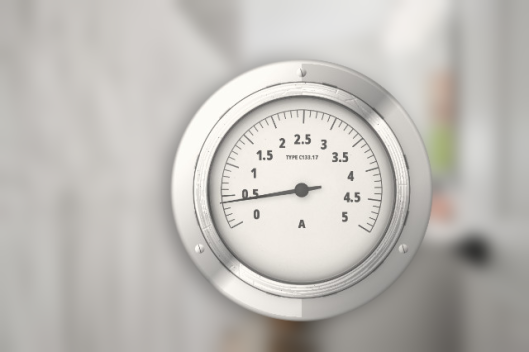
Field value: 0.4,A
